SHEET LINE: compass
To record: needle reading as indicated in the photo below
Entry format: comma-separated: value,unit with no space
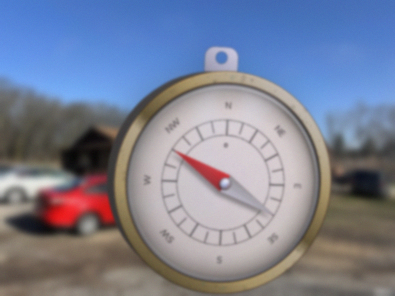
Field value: 300,°
